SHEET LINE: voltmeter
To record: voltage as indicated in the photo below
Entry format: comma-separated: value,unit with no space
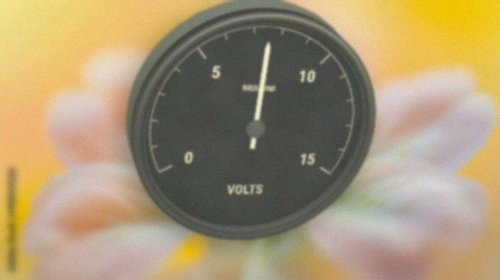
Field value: 7.5,V
